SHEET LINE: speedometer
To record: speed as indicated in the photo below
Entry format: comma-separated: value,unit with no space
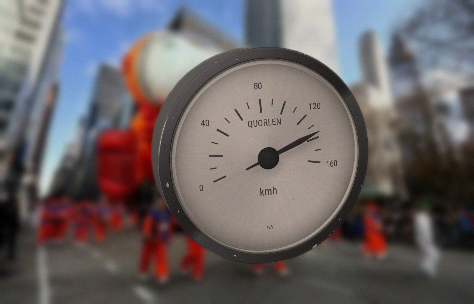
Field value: 135,km/h
